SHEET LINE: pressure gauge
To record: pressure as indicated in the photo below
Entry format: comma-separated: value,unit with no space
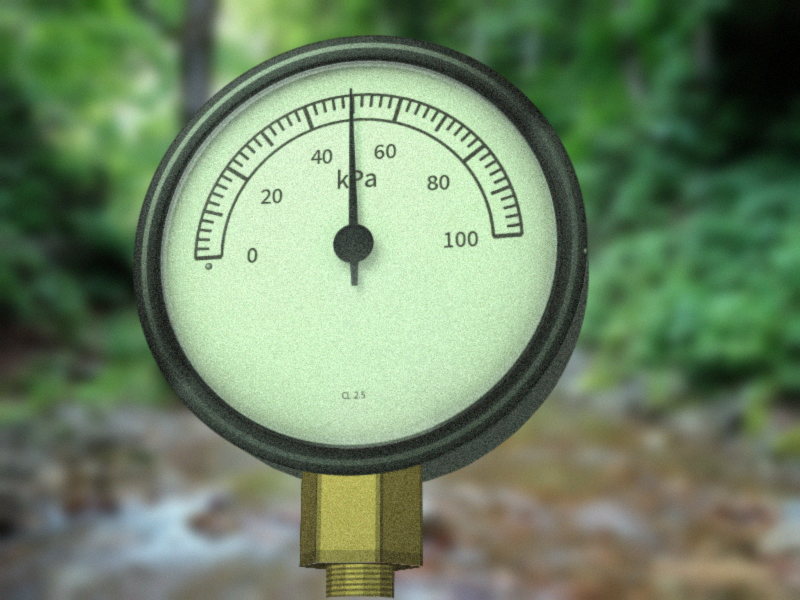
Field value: 50,kPa
